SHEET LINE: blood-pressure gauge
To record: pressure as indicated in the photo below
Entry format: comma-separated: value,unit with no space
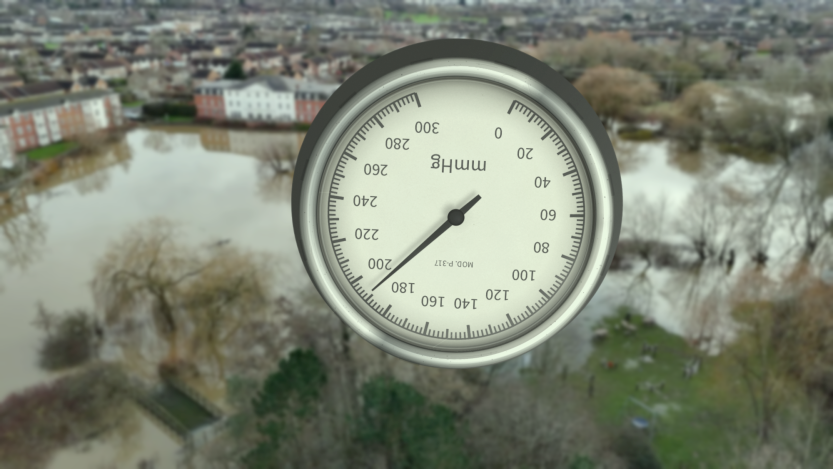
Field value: 192,mmHg
